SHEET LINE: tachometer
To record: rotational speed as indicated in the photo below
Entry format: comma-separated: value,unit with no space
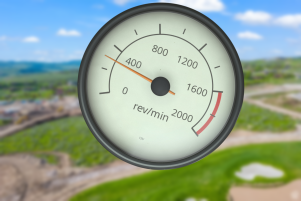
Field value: 300,rpm
